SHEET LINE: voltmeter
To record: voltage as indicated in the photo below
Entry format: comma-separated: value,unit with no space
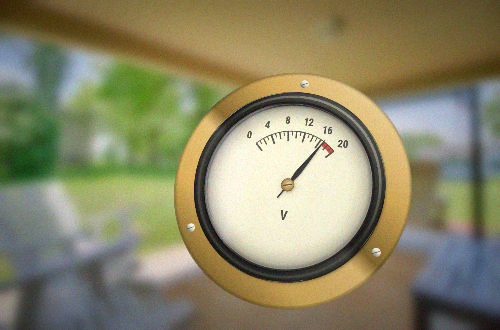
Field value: 17,V
